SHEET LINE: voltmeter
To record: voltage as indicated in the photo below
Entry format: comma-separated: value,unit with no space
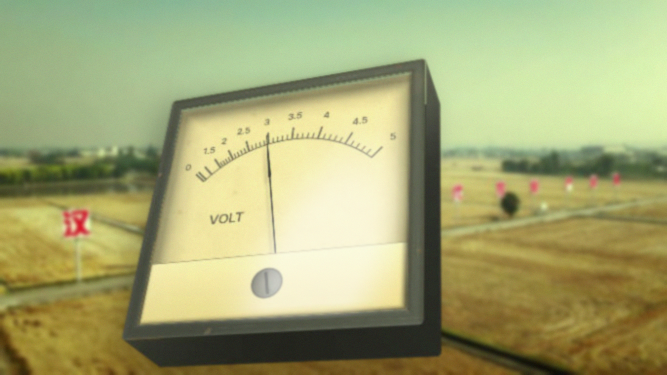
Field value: 3,V
